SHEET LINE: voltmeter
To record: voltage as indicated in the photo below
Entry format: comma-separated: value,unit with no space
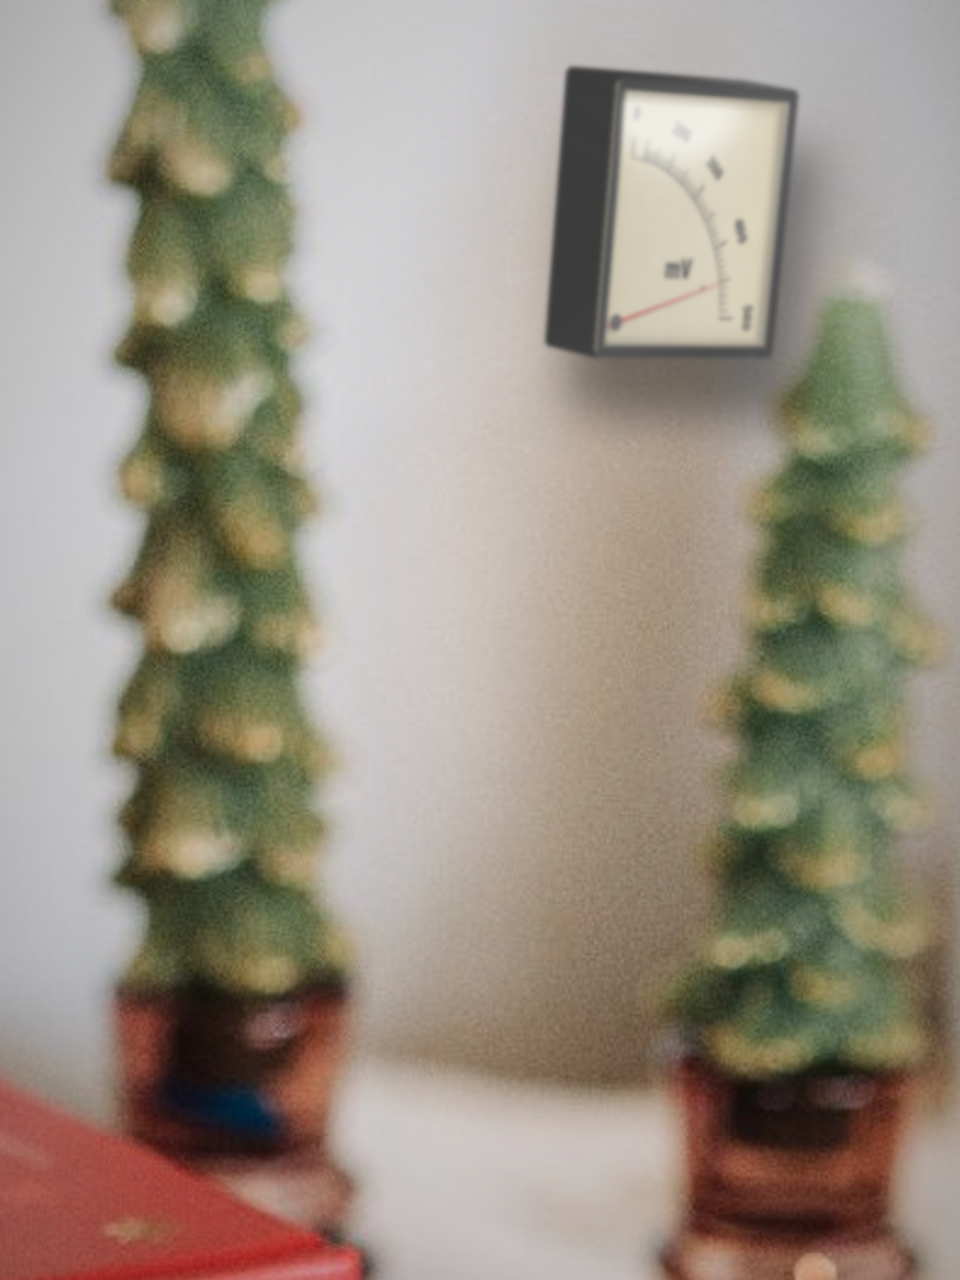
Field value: 450,mV
